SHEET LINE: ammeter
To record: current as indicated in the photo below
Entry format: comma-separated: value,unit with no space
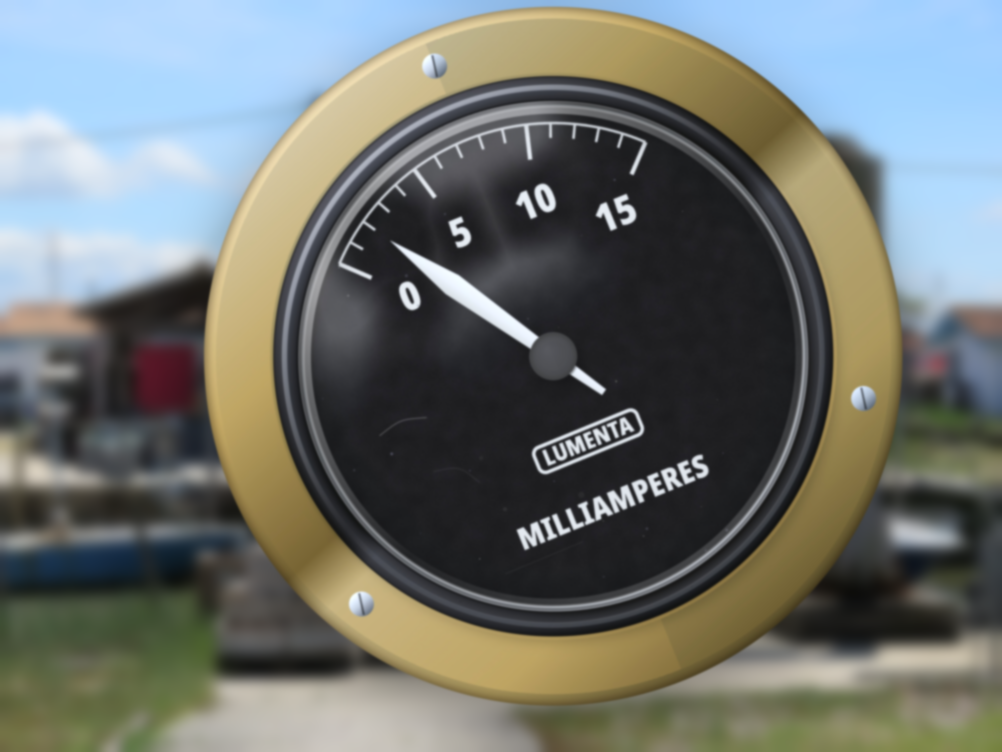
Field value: 2,mA
